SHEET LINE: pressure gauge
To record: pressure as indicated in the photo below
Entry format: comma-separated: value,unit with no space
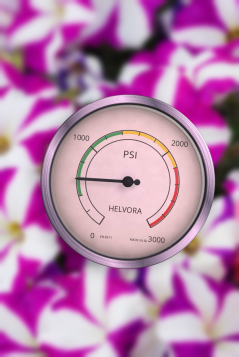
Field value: 600,psi
